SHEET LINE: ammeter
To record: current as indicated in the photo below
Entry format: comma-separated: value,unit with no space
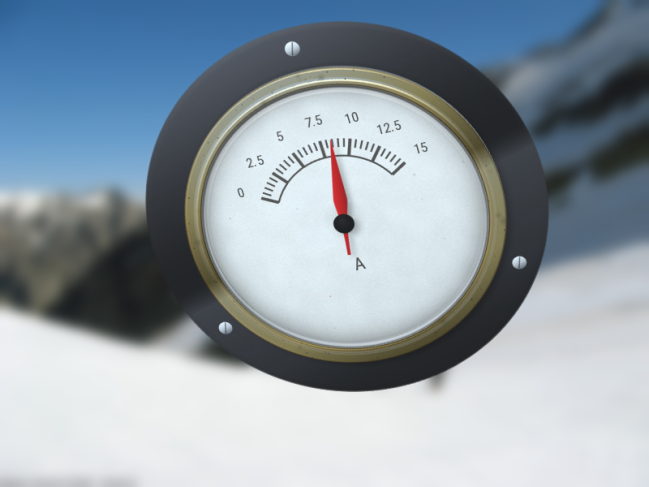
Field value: 8.5,A
